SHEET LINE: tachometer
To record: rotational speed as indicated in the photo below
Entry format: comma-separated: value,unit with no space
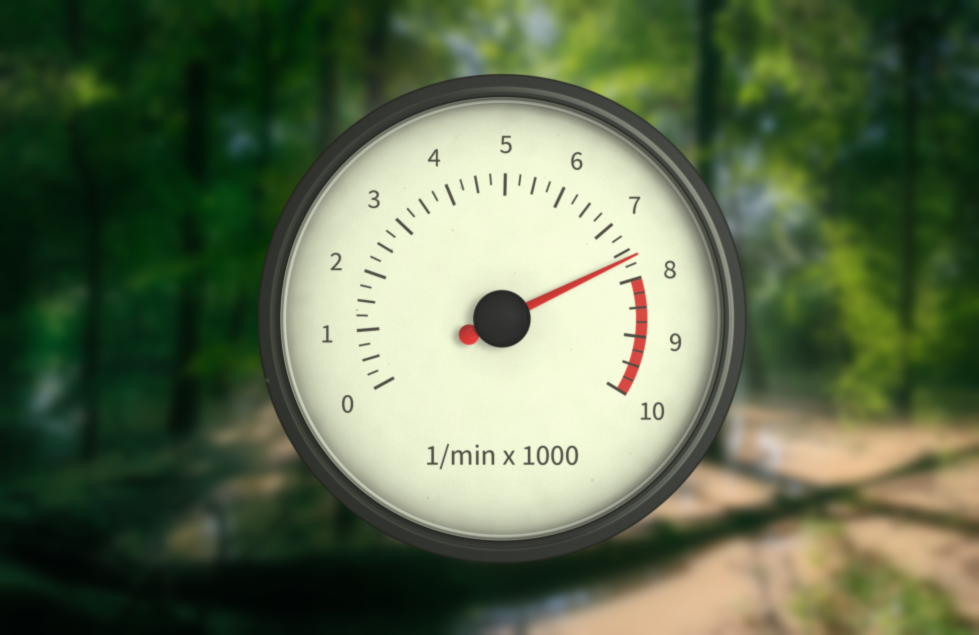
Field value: 7625,rpm
